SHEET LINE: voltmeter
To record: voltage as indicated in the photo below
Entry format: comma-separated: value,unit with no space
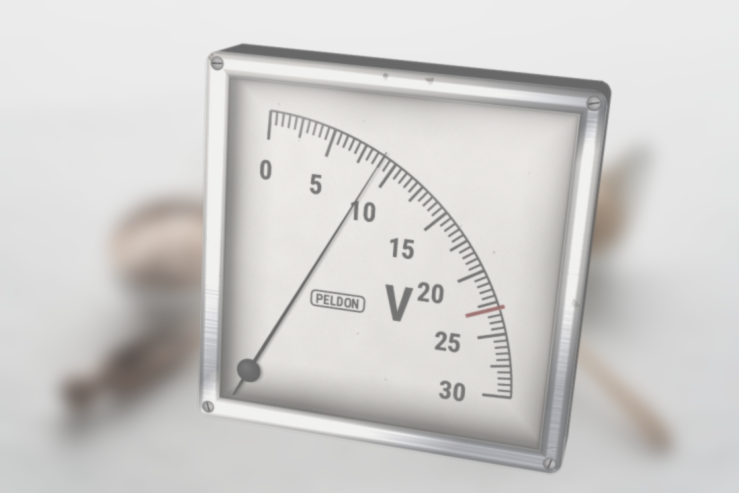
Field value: 9,V
